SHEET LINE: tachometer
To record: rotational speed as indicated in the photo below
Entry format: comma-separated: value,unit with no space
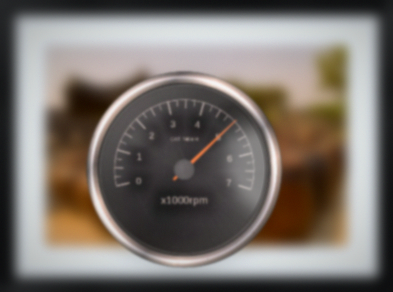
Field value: 5000,rpm
